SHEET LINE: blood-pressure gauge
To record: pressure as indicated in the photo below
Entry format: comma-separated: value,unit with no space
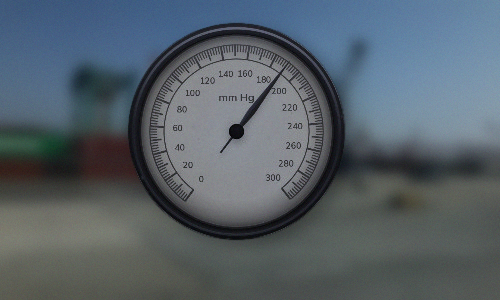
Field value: 190,mmHg
